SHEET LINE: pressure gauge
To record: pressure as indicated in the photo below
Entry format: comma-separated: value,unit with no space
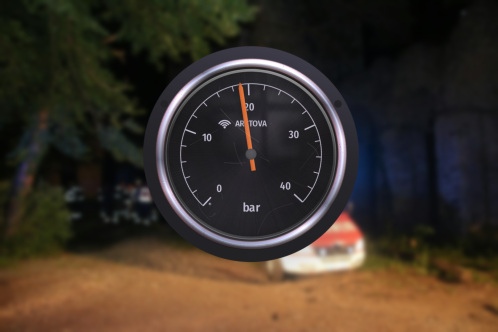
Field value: 19,bar
